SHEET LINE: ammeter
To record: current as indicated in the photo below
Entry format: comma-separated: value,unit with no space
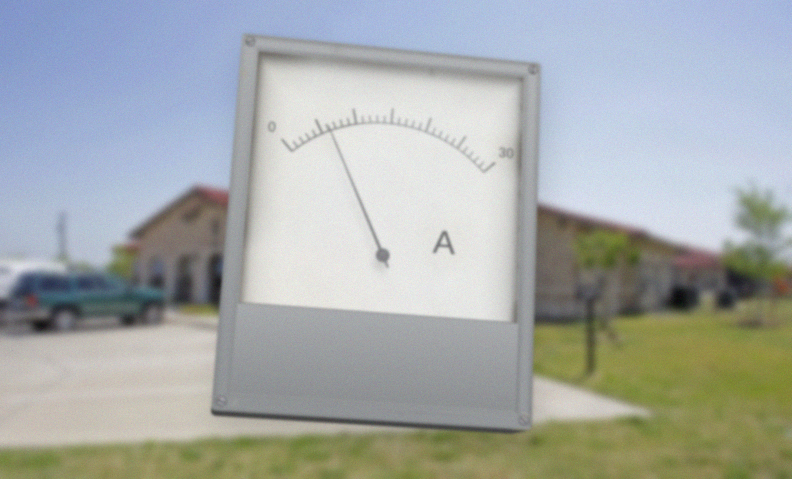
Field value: 6,A
